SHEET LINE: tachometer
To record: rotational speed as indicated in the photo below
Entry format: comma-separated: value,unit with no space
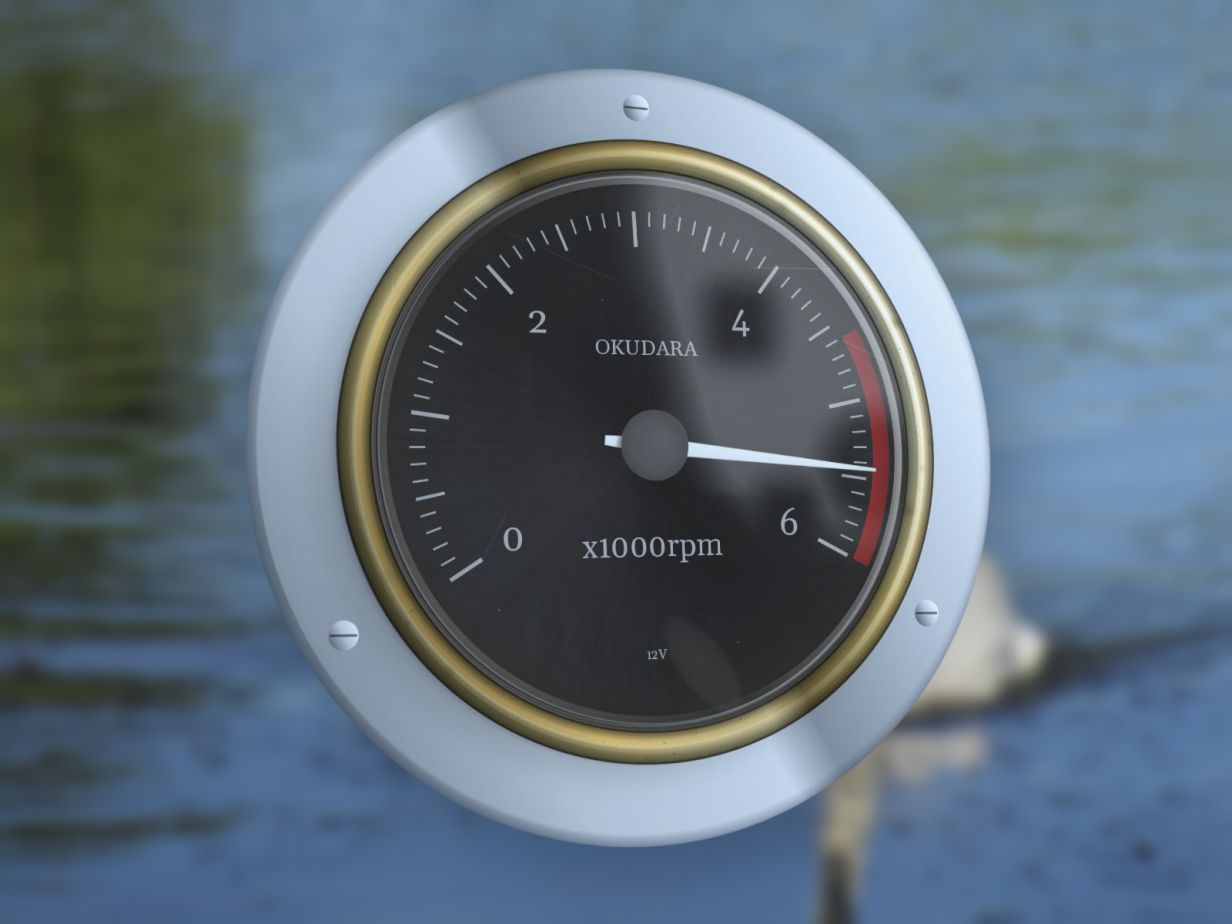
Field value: 5450,rpm
